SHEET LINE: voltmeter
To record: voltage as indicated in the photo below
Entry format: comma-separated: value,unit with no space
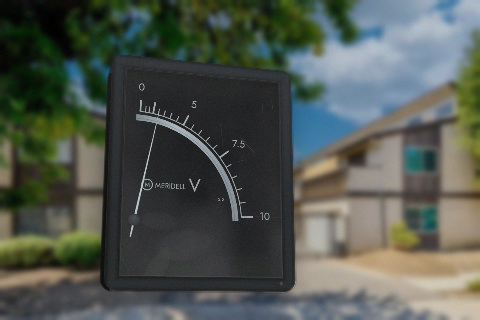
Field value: 3,V
